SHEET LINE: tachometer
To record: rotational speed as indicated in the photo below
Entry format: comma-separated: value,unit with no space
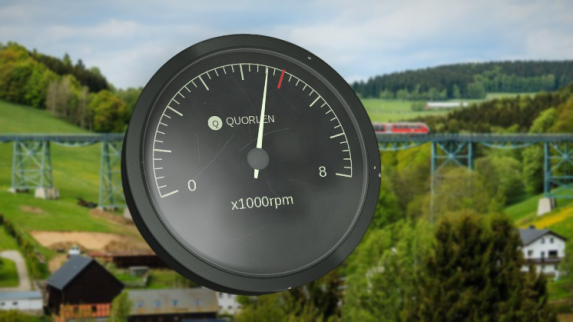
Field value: 4600,rpm
